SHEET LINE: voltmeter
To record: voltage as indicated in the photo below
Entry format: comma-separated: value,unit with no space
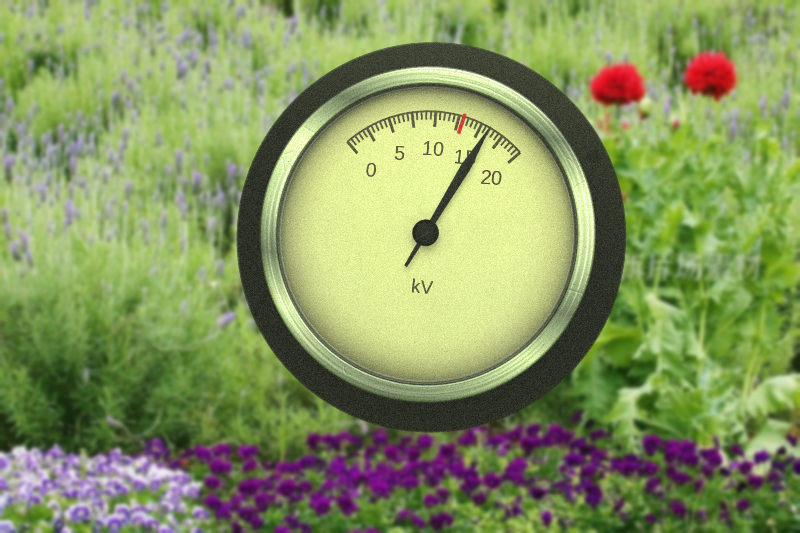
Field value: 16,kV
